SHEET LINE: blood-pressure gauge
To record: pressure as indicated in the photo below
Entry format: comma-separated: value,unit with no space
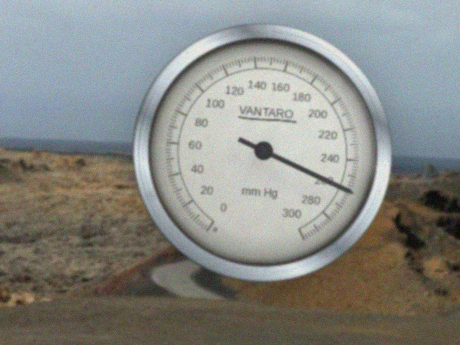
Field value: 260,mmHg
